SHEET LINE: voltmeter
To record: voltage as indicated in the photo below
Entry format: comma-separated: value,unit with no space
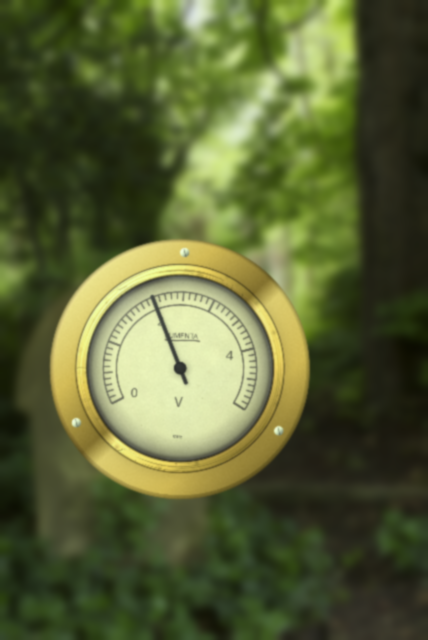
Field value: 2,V
